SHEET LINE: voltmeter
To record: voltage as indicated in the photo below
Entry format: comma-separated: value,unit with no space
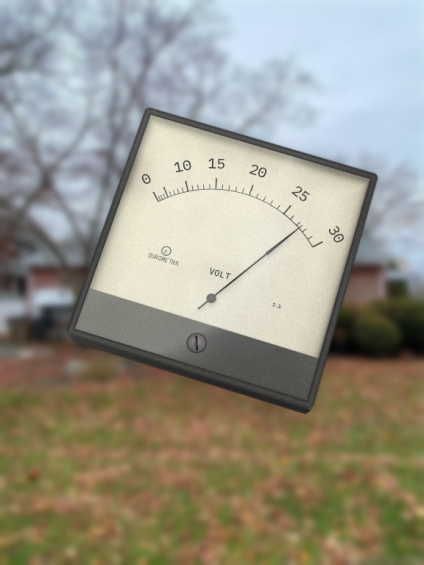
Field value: 27.5,V
